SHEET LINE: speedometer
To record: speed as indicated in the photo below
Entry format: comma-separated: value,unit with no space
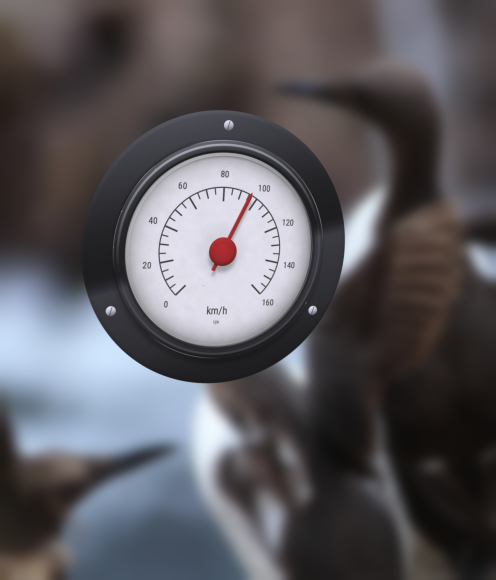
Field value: 95,km/h
